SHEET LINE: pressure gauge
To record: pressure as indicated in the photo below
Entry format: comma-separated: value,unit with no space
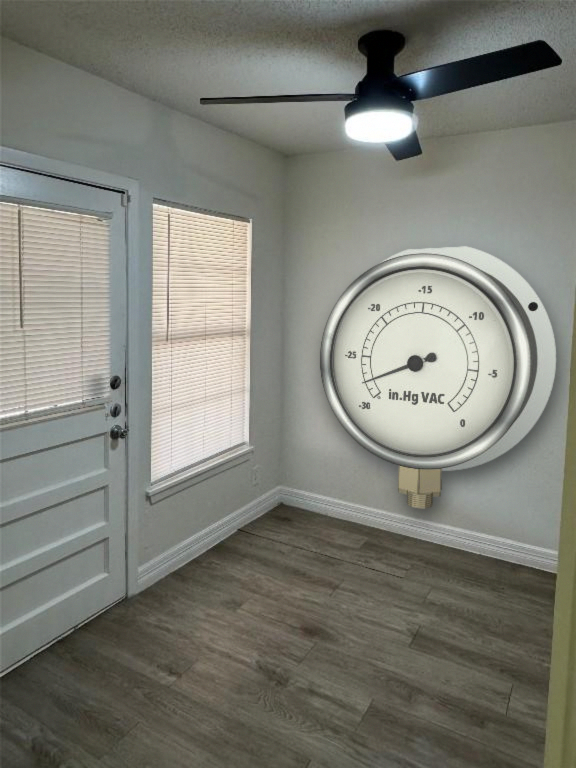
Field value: -28,inHg
